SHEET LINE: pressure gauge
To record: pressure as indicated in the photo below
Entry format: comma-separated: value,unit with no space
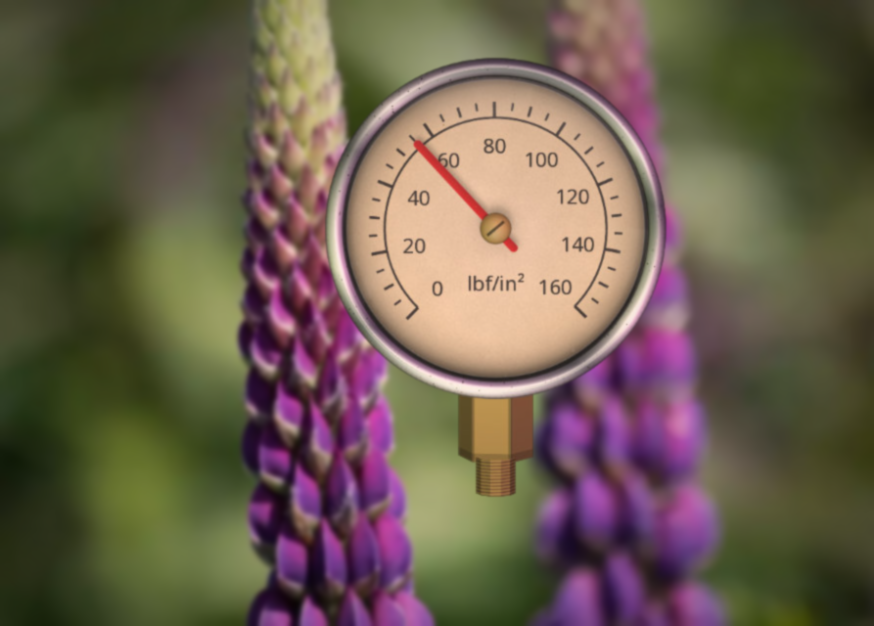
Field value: 55,psi
